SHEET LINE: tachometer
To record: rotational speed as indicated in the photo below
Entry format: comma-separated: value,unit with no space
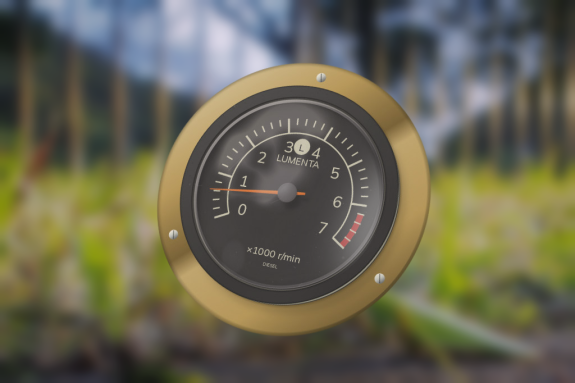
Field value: 600,rpm
